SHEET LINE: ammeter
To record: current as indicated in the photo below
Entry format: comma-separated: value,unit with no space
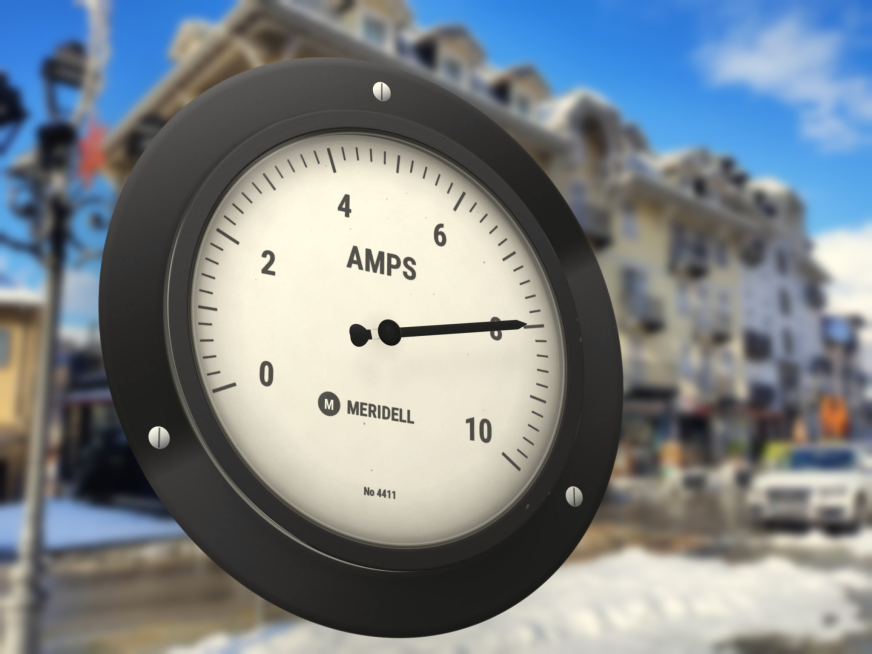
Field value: 8,A
